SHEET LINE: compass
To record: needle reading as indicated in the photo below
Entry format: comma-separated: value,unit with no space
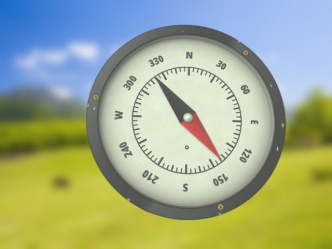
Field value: 140,°
